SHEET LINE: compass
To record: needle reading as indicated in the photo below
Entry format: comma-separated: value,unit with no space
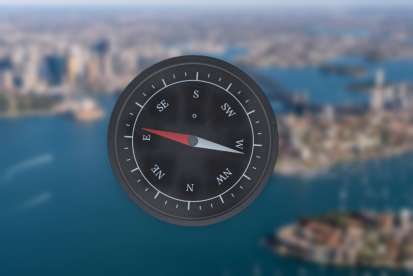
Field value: 100,°
